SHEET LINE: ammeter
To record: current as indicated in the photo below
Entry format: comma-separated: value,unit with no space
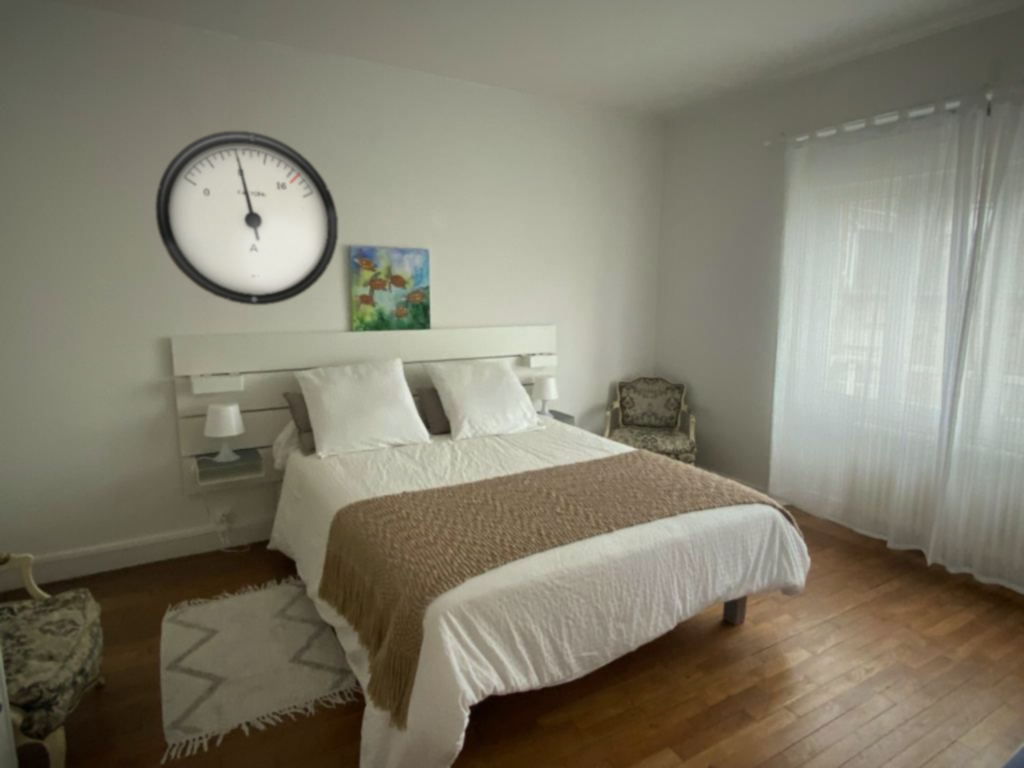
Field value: 8,A
